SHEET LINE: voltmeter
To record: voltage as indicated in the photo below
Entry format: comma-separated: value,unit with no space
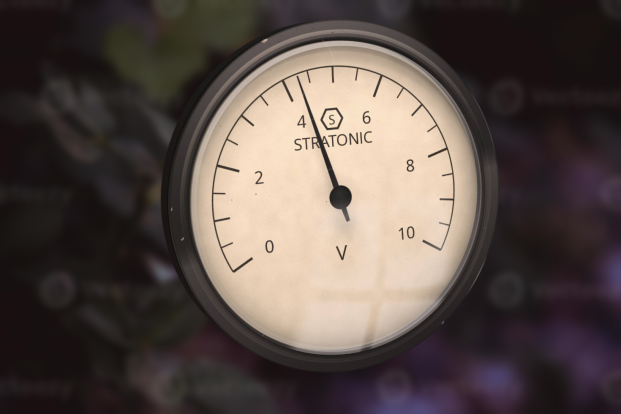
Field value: 4.25,V
